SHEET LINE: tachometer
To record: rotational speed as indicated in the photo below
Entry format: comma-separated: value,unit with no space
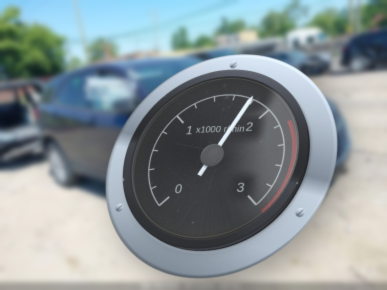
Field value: 1800,rpm
